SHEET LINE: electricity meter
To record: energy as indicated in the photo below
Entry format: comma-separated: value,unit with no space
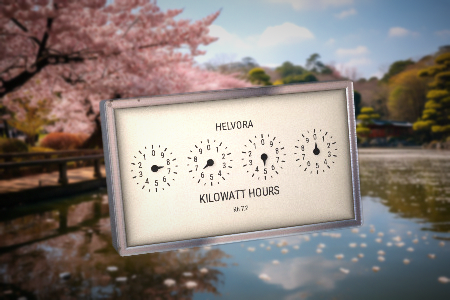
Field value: 7650,kWh
